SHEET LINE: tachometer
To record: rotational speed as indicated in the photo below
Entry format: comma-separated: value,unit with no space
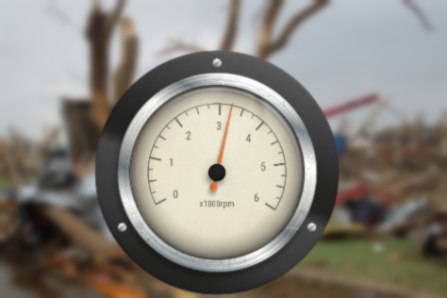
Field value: 3250,rpm
